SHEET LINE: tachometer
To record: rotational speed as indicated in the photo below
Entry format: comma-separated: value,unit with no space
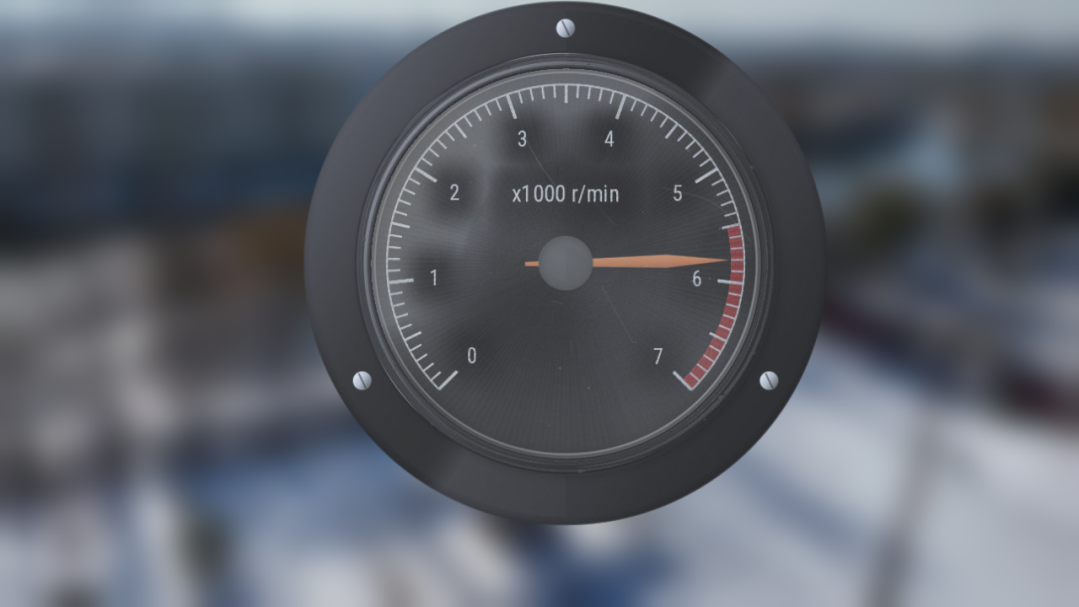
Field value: 5800,rpm
